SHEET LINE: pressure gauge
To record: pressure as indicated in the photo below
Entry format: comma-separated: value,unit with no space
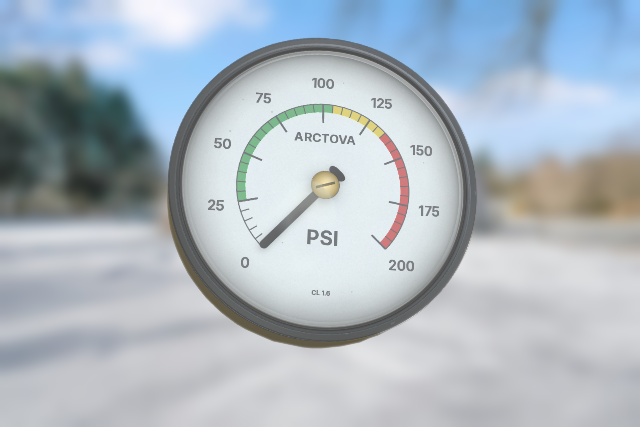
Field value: 0,psi
